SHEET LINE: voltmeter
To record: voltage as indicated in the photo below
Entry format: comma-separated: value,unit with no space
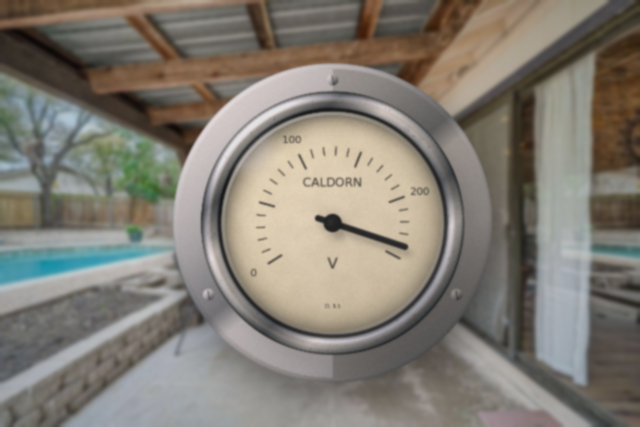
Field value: 240,V
